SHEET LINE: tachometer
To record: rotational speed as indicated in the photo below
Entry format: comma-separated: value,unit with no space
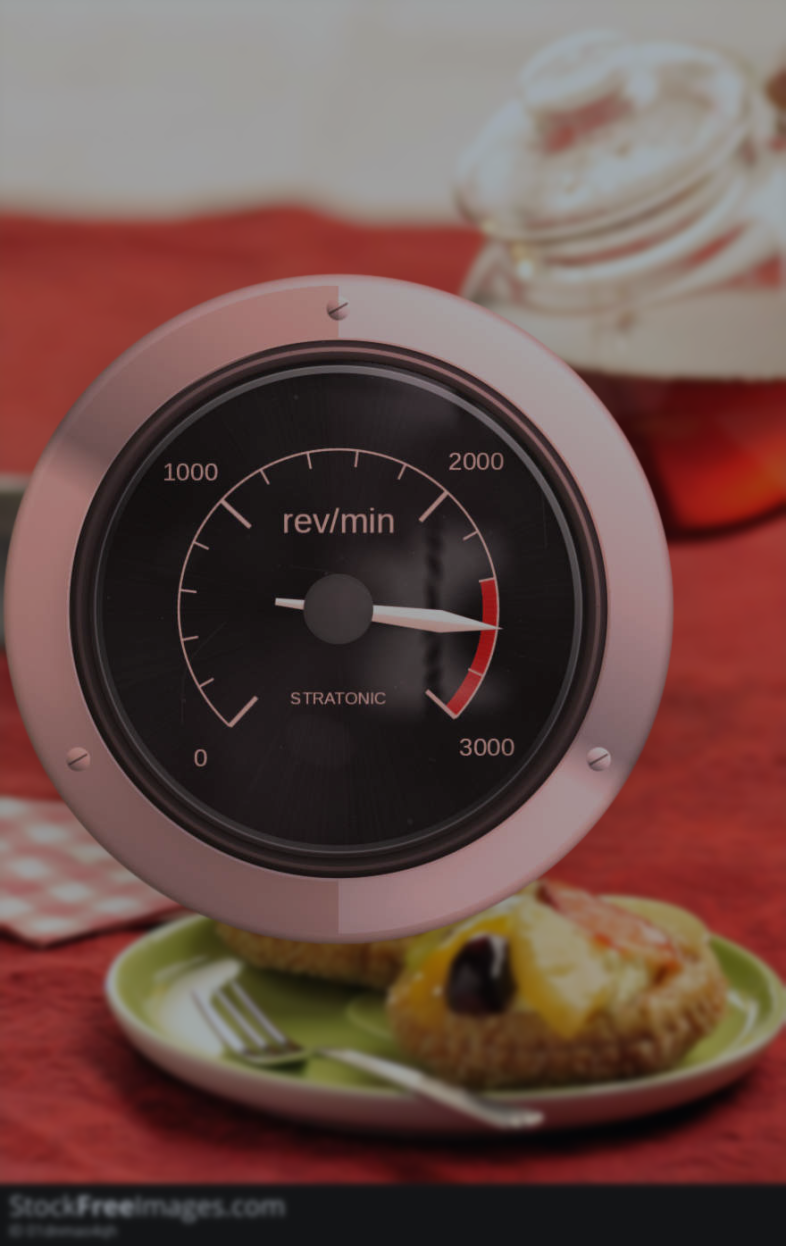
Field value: 2600,rpm
